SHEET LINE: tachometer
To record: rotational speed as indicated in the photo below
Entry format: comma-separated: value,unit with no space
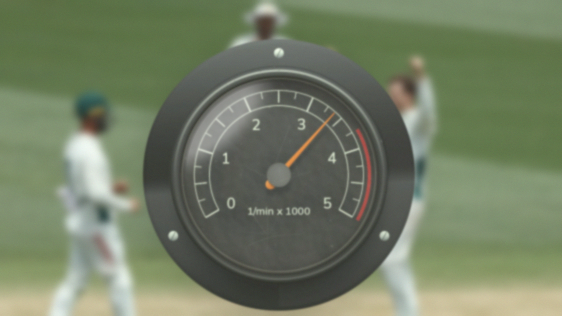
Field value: 3375,rpm
